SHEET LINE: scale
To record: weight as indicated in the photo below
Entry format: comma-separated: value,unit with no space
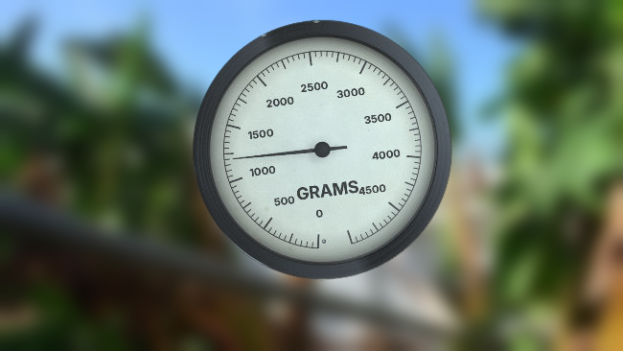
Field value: 1200,g
